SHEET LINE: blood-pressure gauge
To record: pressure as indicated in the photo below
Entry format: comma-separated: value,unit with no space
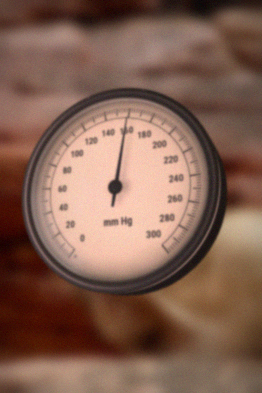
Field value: 160,mmHg
